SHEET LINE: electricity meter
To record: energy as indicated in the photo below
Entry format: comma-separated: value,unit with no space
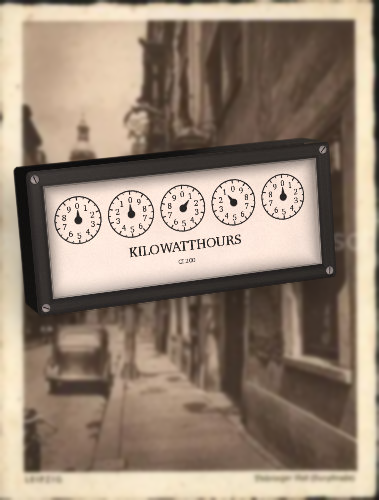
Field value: 110,kWh
